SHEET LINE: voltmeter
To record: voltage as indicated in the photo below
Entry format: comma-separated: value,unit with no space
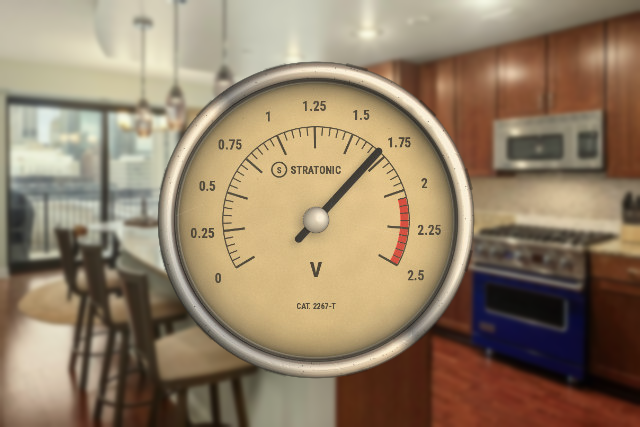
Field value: 1.7,V
